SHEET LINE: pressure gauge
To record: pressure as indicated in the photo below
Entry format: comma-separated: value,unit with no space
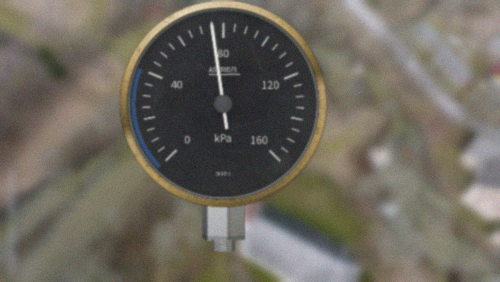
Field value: 75,kPa
